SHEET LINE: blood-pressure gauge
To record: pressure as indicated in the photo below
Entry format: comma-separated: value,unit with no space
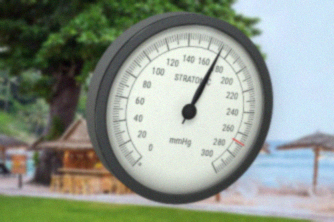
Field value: 170,mmHg
